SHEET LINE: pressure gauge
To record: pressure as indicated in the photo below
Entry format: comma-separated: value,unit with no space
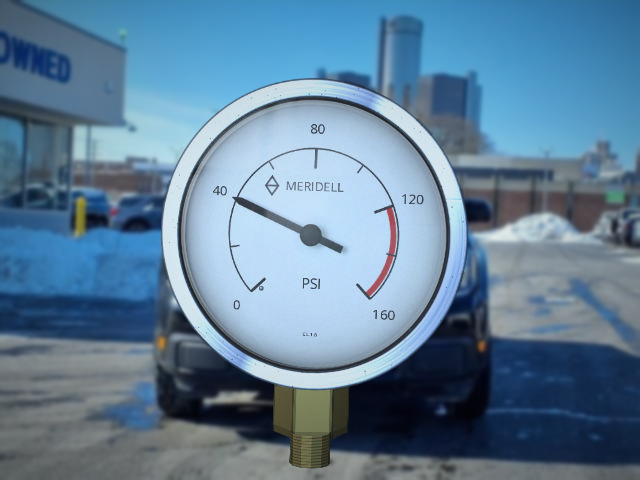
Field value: 40,psi
